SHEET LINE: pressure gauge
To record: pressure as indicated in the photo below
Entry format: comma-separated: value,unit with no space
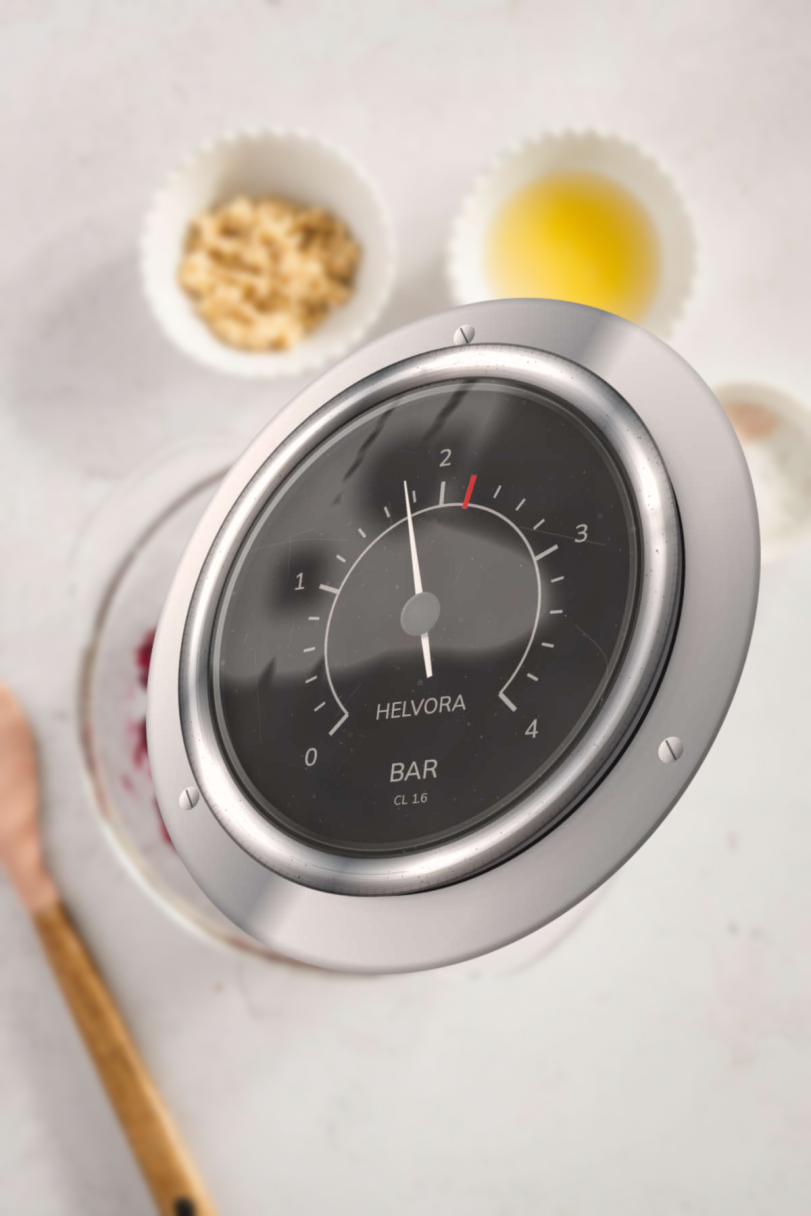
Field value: 1.8,bar
